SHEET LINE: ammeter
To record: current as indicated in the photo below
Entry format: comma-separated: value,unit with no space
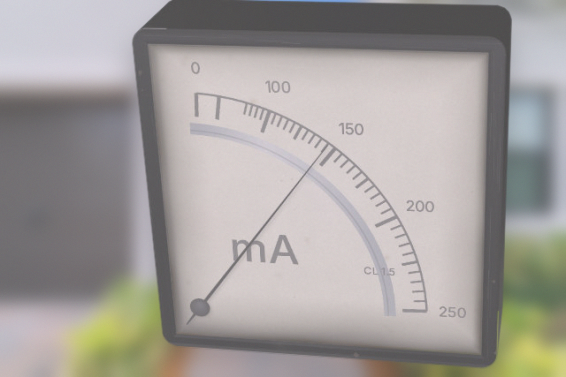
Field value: 145,mA
